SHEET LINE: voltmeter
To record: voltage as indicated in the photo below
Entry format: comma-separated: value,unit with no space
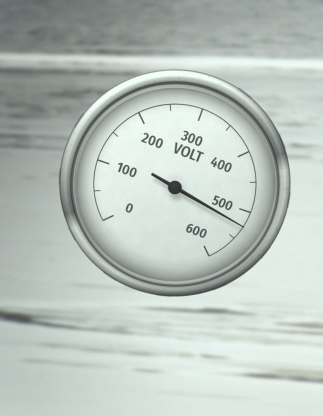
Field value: 525,V
